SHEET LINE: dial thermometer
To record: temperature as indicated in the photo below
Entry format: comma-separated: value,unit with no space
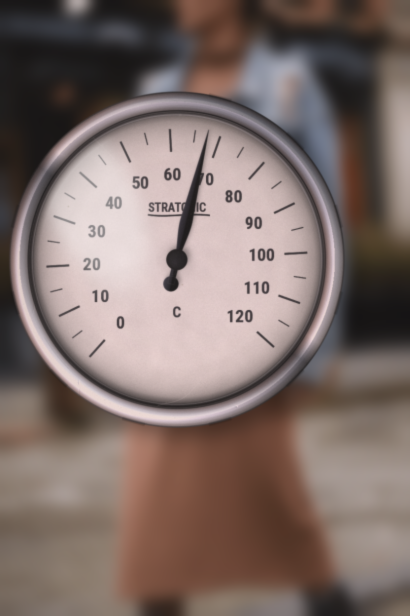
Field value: 67.5,°C
